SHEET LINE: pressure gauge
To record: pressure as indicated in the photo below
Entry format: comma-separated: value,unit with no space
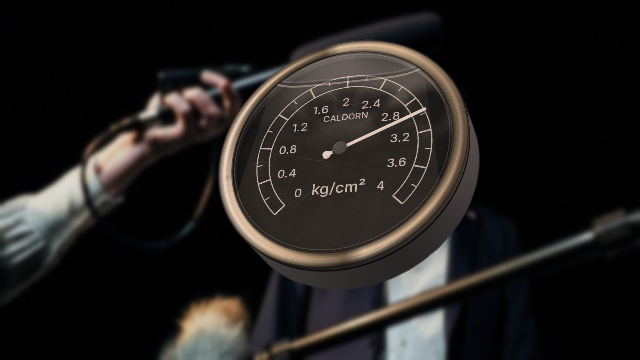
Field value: 3,kg/cm²
